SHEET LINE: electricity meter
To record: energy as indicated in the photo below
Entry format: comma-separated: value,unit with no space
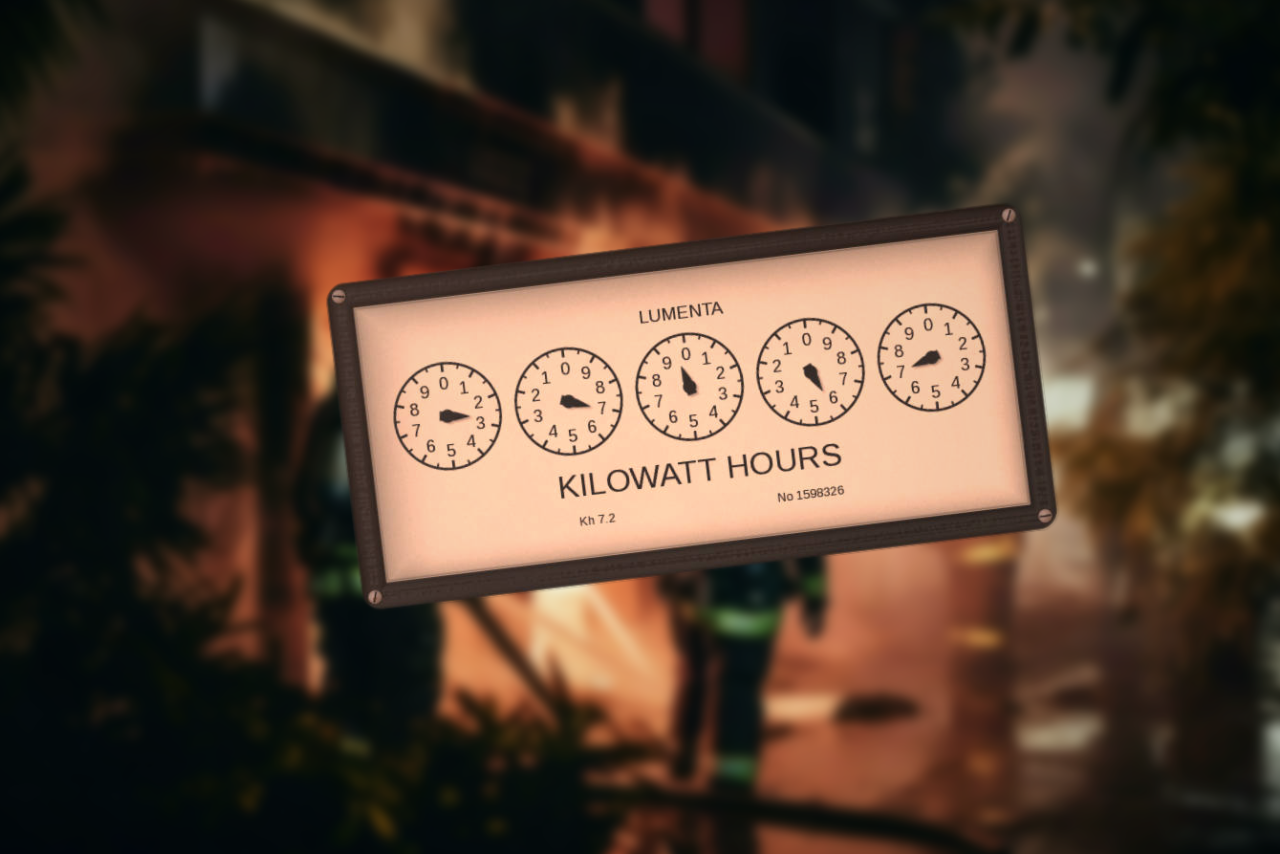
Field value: 26957,kWh
